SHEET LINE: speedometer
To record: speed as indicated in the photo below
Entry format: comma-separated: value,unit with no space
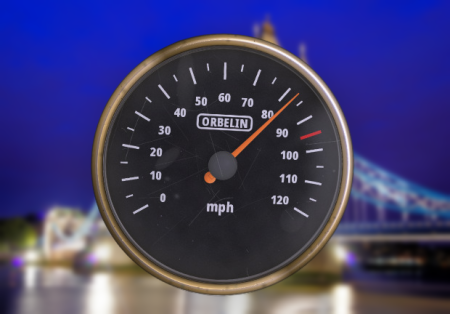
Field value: 82.5,mph
